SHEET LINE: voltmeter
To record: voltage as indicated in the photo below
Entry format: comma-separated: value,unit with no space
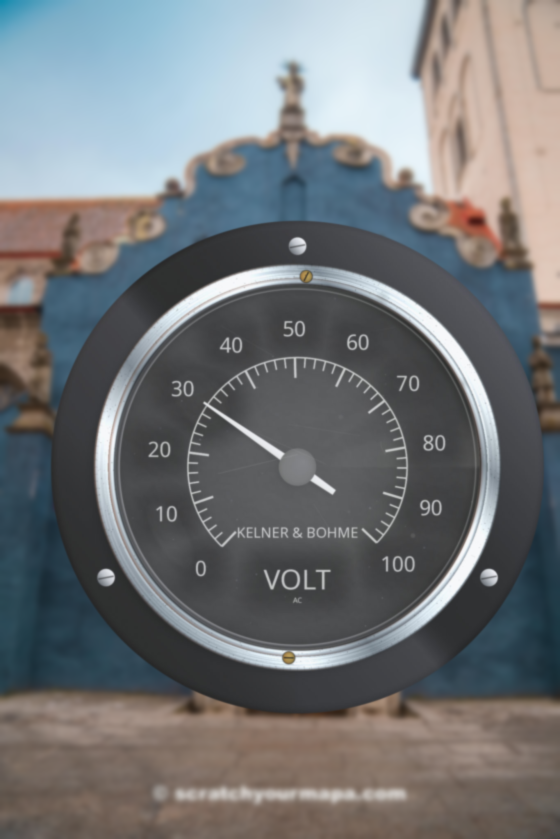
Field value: 30,V
